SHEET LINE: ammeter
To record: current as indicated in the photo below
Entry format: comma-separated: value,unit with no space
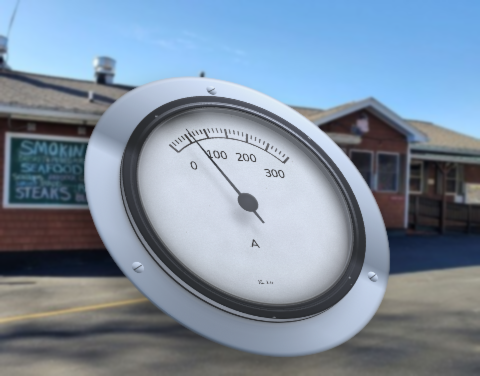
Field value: 50,A
